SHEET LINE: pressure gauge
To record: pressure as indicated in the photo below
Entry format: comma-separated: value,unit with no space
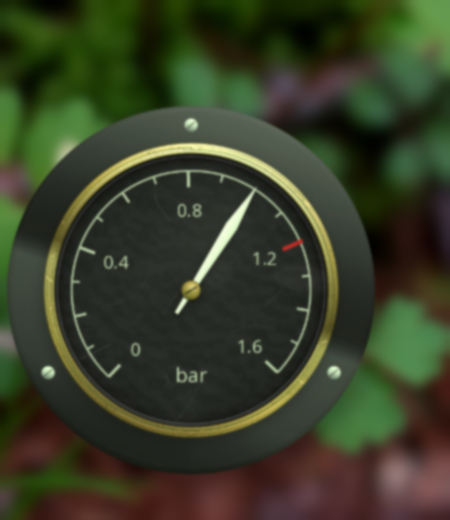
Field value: 1,bar
